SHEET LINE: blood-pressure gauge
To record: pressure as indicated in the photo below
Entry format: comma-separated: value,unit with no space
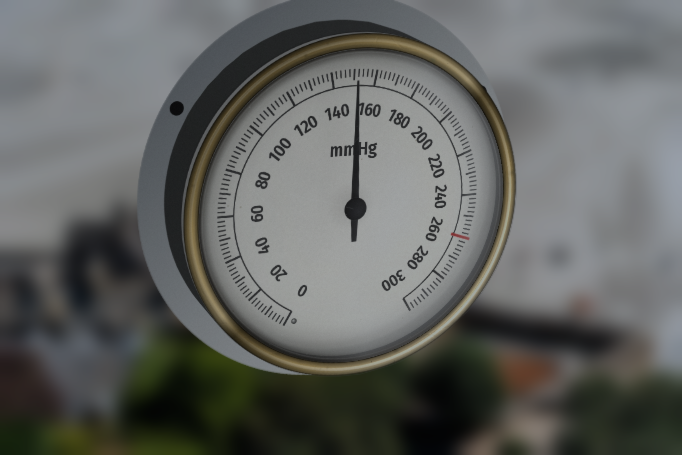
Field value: 150,mmHg
